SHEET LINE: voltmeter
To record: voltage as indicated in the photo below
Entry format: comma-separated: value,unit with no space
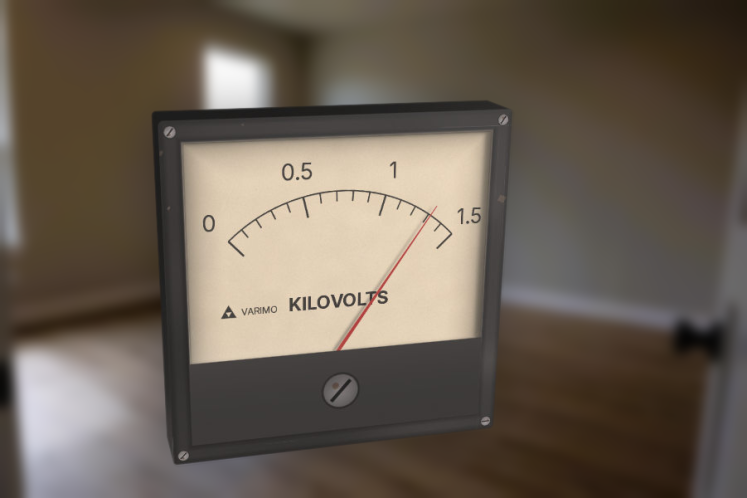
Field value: 1.3,kV
